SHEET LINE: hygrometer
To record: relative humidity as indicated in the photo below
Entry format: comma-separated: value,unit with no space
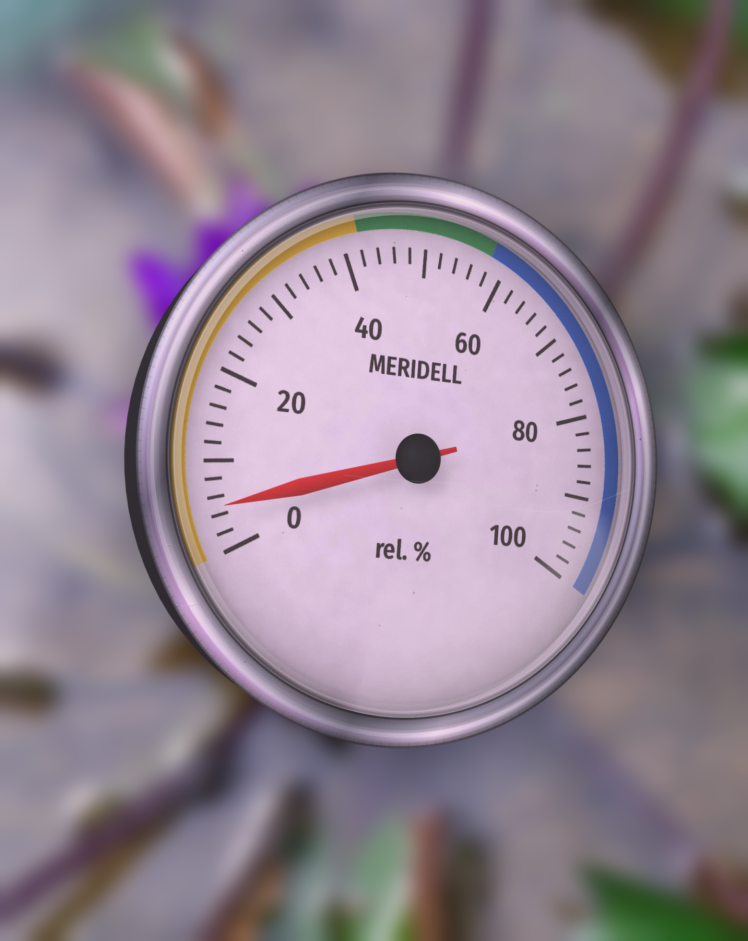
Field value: 5,%
